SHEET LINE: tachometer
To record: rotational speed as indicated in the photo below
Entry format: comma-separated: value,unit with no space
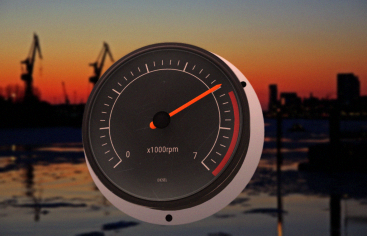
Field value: 5000,rpm
